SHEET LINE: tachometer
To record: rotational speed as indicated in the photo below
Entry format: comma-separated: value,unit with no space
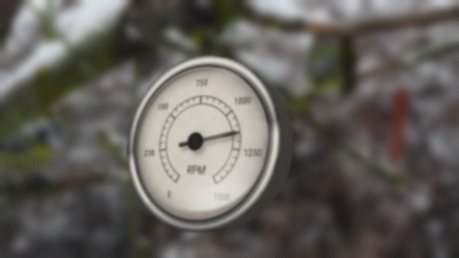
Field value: 1150,rpm
